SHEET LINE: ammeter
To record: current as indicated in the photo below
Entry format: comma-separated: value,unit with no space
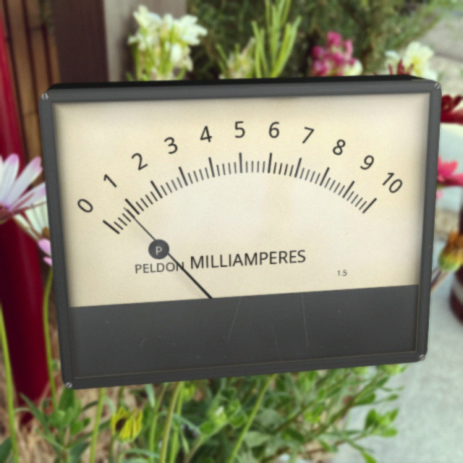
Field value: 0.8,mA
